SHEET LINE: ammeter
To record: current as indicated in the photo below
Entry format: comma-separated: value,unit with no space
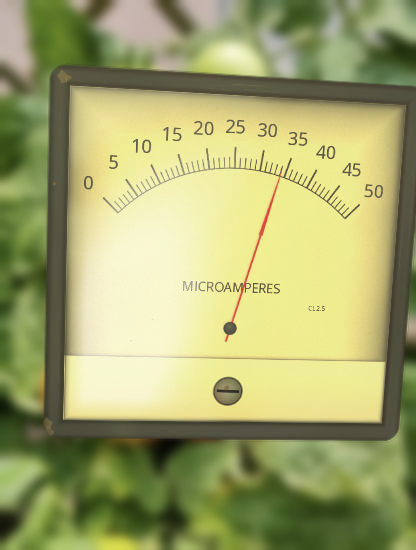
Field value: 34,µA
